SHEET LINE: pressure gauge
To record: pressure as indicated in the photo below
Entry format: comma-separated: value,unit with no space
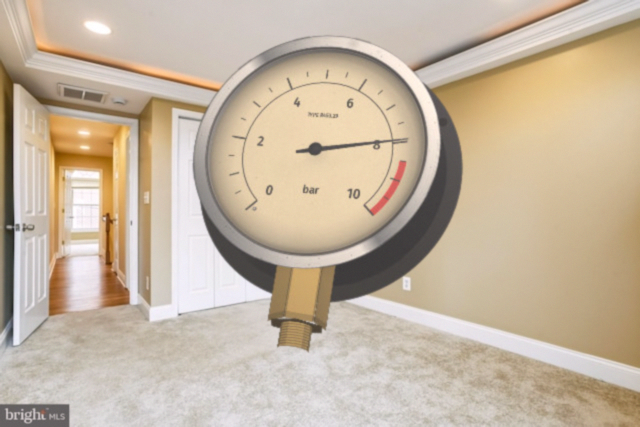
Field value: 8,bar
